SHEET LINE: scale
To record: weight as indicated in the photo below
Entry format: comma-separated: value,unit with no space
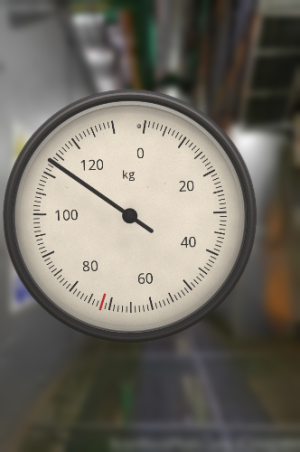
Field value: 113,kg
